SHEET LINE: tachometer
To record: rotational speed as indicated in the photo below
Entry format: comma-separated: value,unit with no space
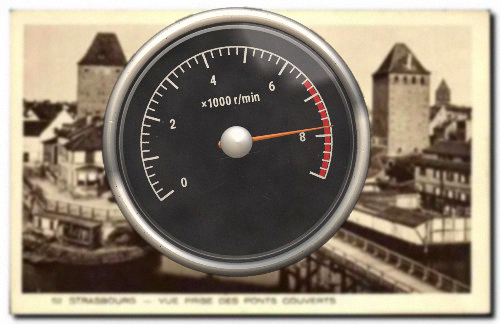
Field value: 7800,rpm
